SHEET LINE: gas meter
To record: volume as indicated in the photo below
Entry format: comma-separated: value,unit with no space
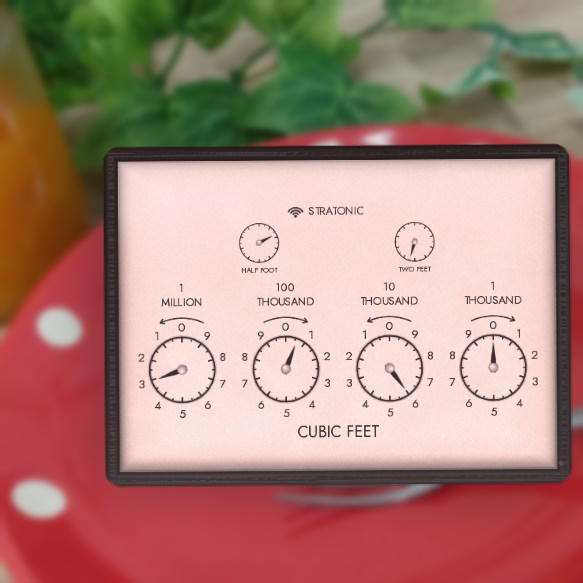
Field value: 306000,ft³
